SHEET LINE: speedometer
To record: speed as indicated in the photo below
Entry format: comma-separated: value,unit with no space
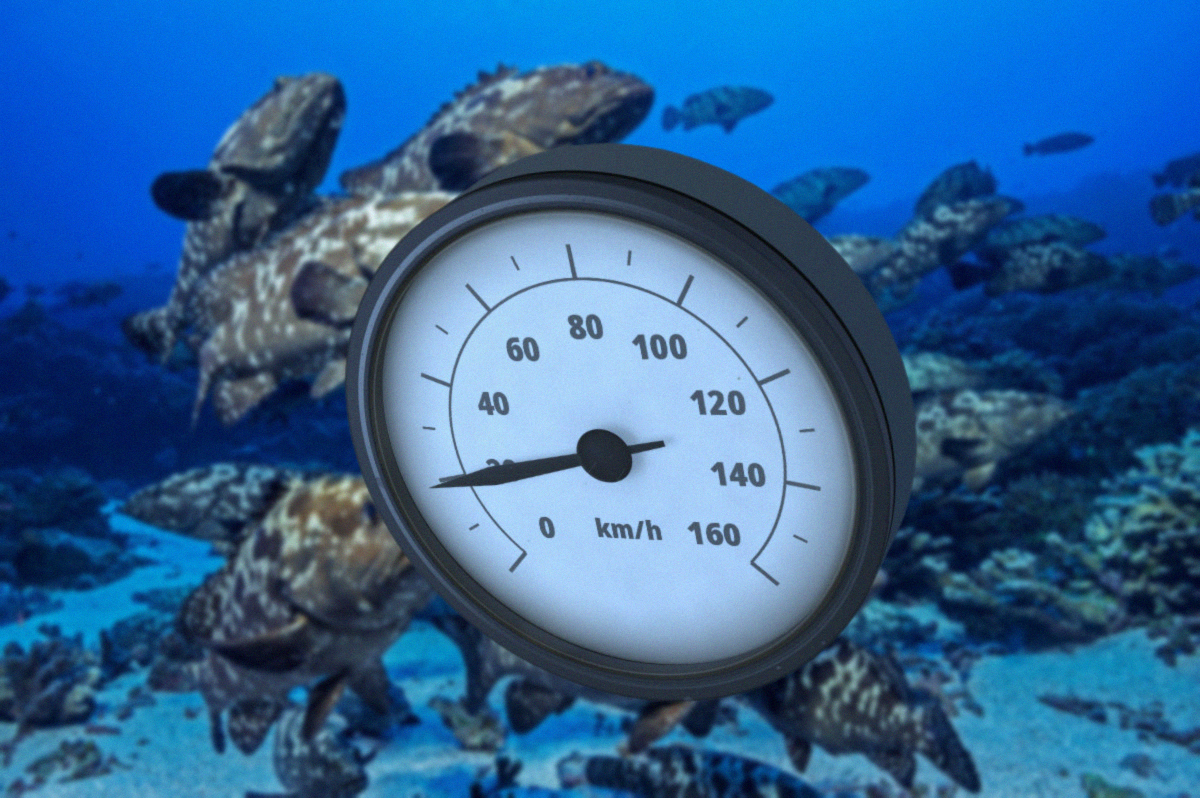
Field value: 20,km/h
